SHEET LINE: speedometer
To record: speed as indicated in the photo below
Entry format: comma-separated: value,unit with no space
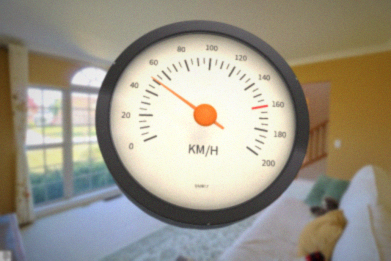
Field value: 50,km/h
